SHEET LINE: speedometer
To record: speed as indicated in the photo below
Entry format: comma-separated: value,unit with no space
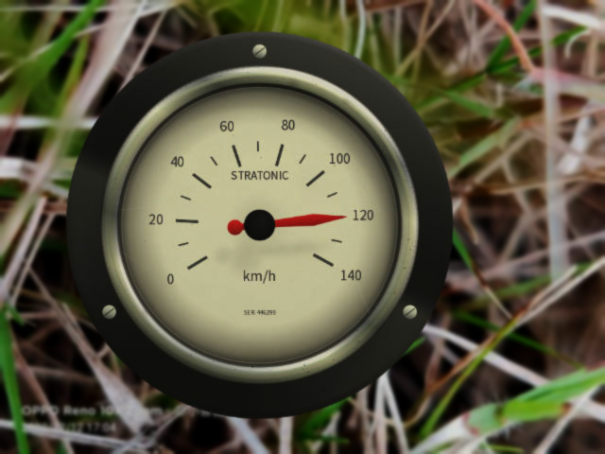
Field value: 120,km/h
